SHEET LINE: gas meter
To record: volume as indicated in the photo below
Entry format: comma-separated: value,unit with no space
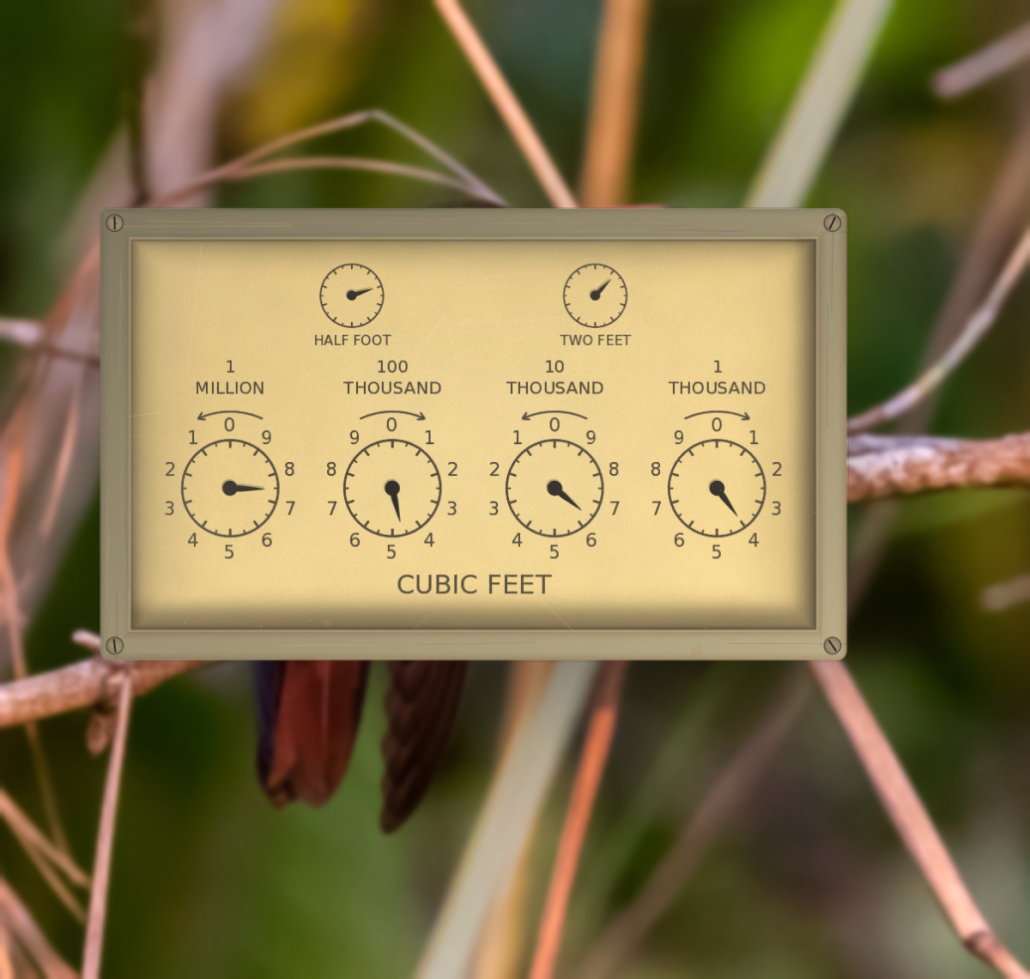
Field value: 746400,ft³
